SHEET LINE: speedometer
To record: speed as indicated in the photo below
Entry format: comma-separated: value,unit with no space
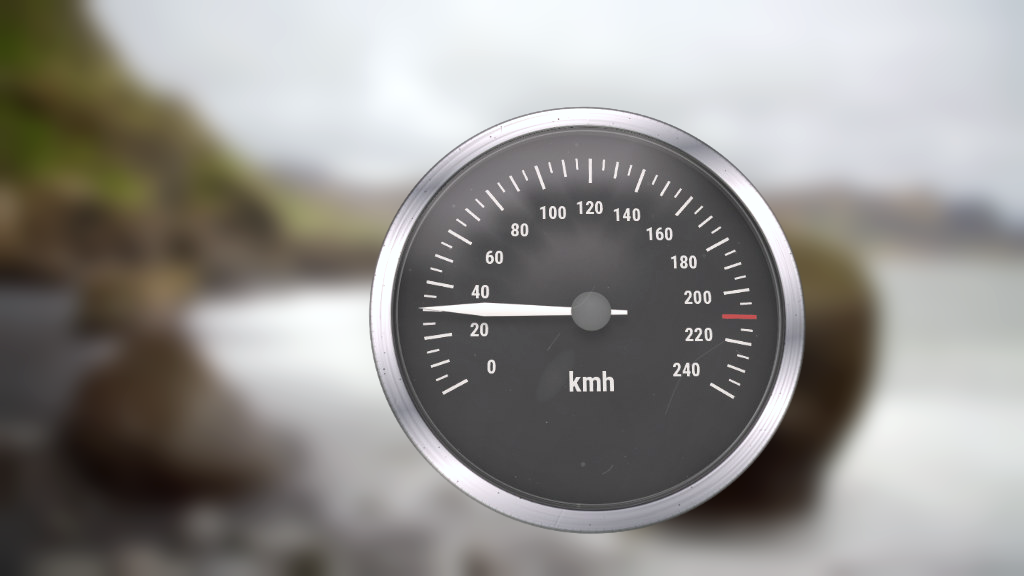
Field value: 30,km/h
